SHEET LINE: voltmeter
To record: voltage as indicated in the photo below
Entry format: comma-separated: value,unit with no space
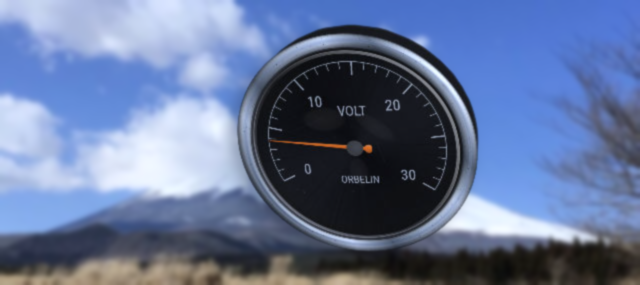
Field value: 4,V
